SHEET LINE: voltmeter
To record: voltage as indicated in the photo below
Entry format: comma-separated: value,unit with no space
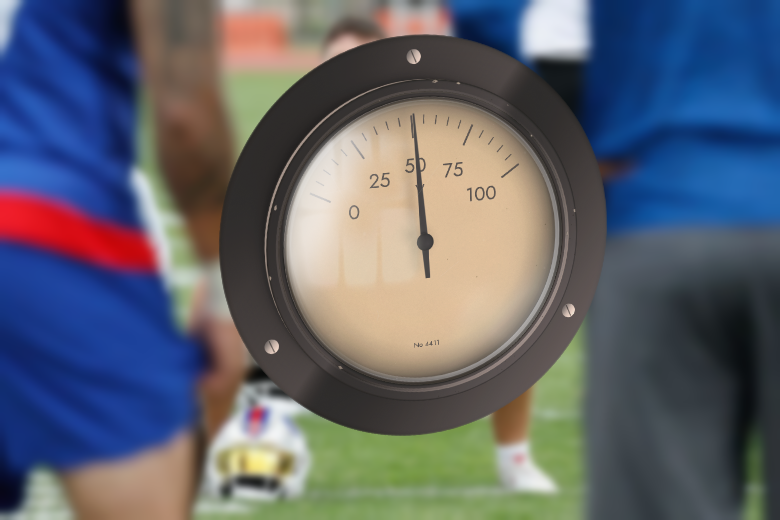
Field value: 50,V
